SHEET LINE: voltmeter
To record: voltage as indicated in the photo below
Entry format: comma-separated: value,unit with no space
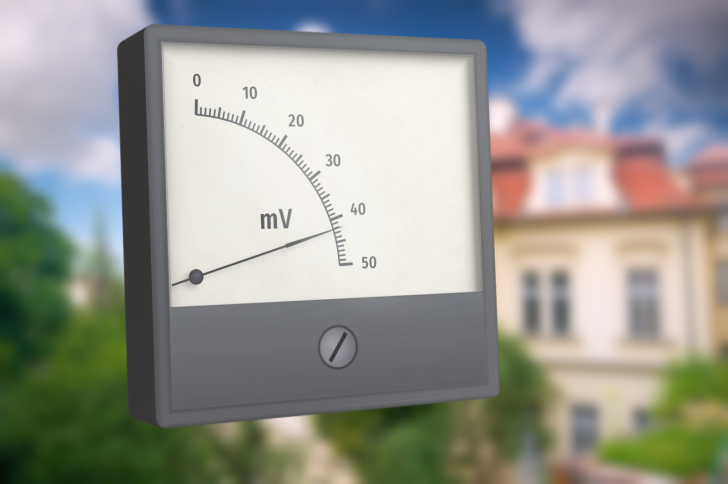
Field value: 42,mV
